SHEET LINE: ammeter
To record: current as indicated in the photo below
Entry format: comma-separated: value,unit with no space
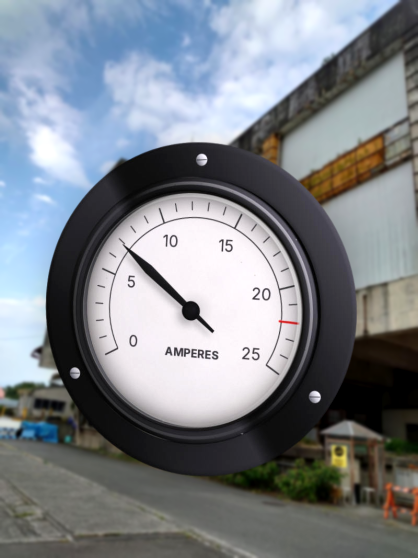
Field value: 7,A
